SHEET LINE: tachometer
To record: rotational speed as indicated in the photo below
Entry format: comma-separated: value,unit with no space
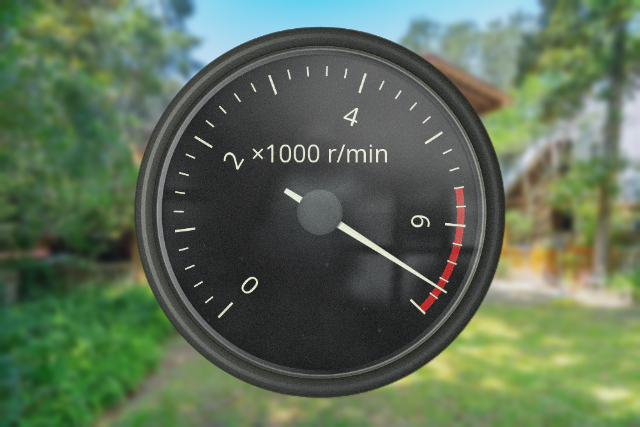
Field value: 6700,rpm
